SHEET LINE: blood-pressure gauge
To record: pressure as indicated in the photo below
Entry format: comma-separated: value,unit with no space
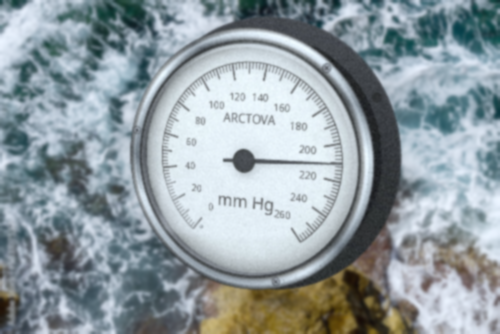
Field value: 210,mmHg
